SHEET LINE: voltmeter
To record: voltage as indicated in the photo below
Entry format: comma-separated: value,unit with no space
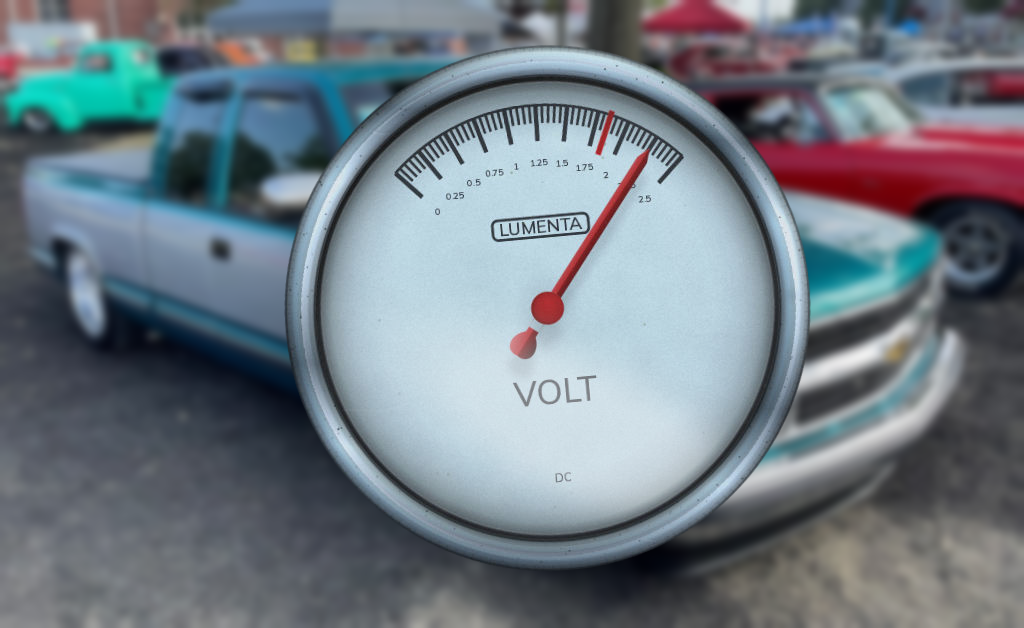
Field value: 2.25,V
